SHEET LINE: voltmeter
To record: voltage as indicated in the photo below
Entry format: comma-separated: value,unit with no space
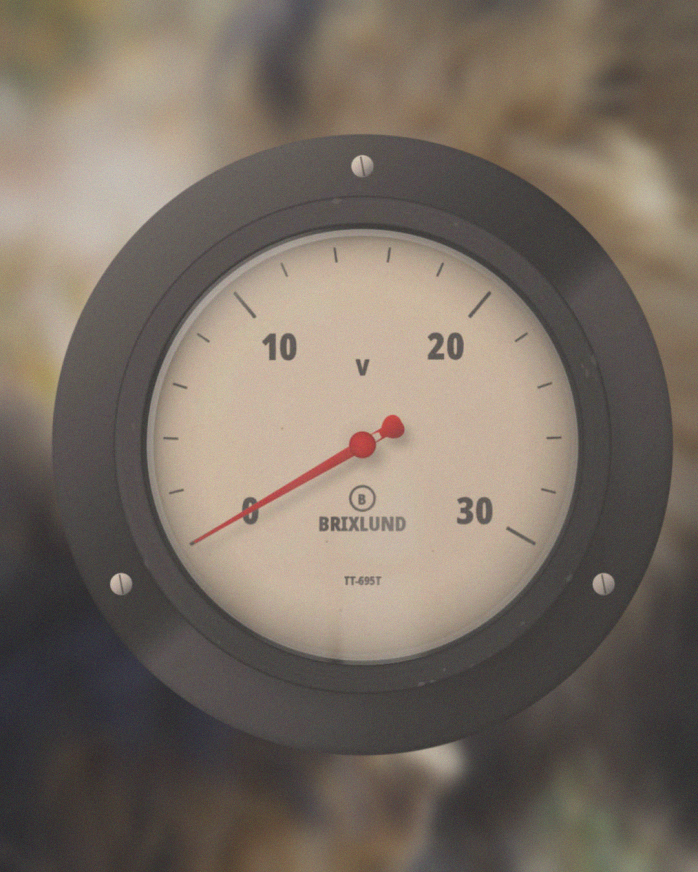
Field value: 0,V
